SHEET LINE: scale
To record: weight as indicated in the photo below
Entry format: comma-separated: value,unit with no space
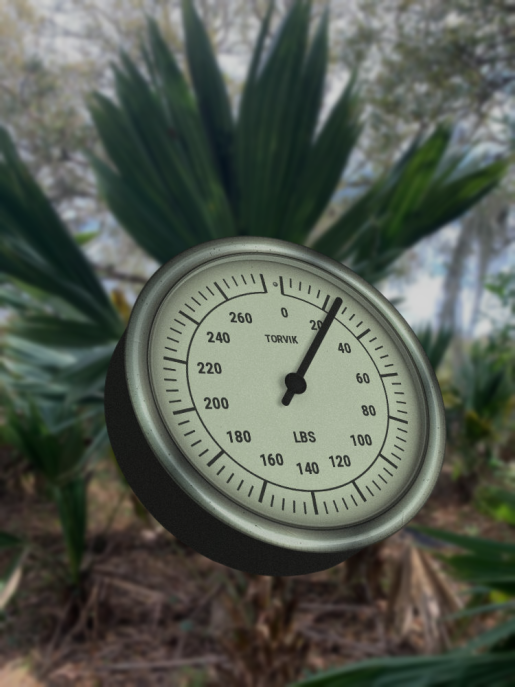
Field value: 24,lb
